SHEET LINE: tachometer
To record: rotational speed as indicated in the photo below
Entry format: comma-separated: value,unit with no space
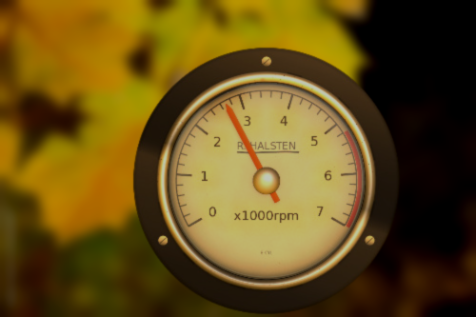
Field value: 2700,rpm
